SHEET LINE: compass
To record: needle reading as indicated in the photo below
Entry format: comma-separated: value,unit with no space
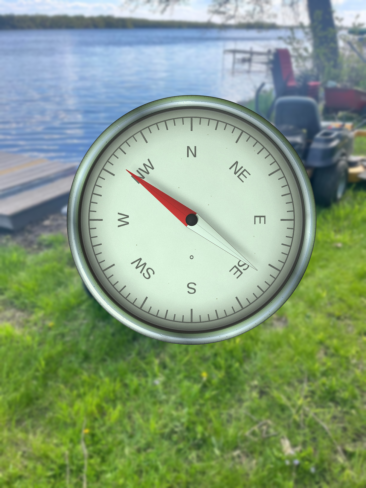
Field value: 307.5,°
